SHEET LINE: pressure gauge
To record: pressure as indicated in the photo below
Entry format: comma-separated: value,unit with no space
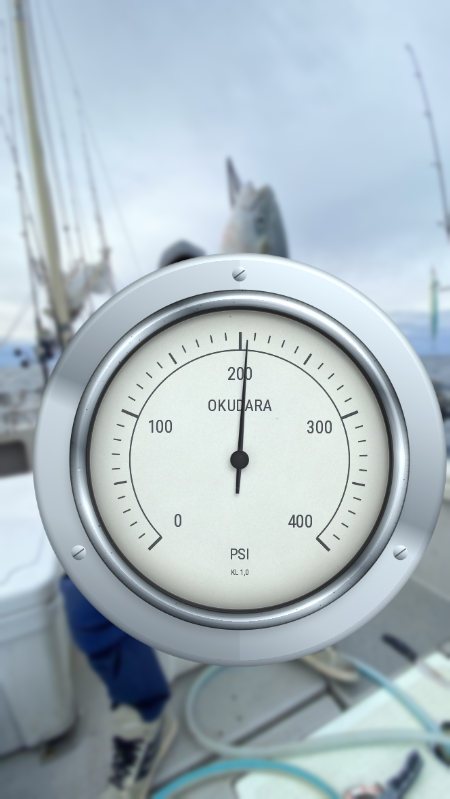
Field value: 205,psi
